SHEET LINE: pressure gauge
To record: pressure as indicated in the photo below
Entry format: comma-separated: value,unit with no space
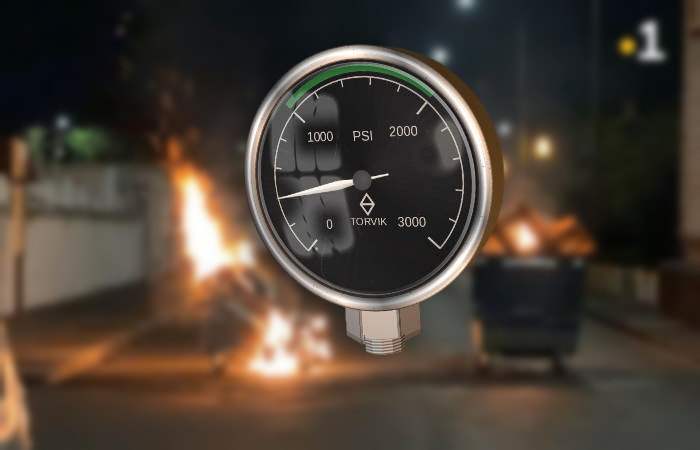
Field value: 400,psi
